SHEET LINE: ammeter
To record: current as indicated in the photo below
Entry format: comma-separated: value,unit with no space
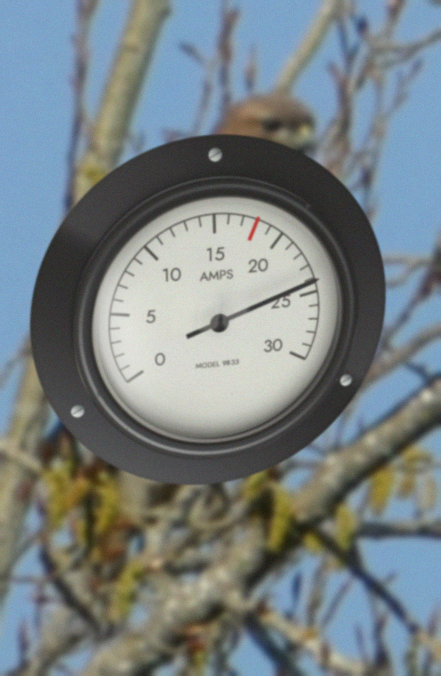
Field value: 24,A
